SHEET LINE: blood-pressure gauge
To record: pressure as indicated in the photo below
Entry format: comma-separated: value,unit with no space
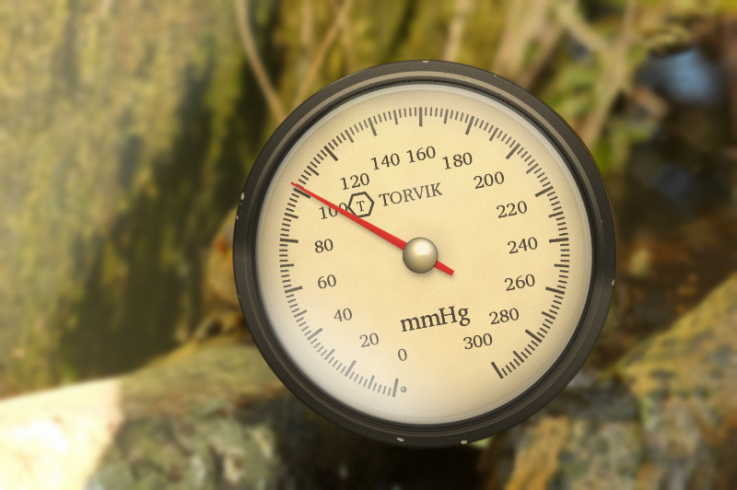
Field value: 102,mmHg
